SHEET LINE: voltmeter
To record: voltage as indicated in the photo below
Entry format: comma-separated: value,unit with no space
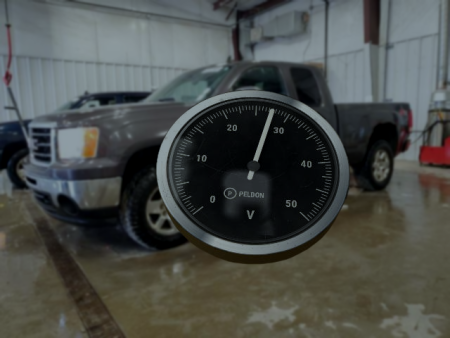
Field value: 27.5,V
